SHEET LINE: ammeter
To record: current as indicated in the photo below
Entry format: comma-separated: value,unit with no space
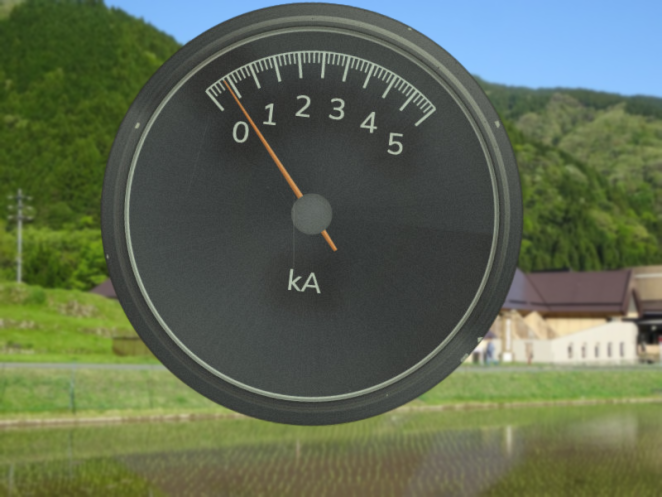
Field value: 0.4,kA
